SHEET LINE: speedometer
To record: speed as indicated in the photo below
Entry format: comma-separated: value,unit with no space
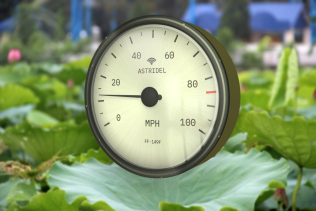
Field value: 12.5,mph
